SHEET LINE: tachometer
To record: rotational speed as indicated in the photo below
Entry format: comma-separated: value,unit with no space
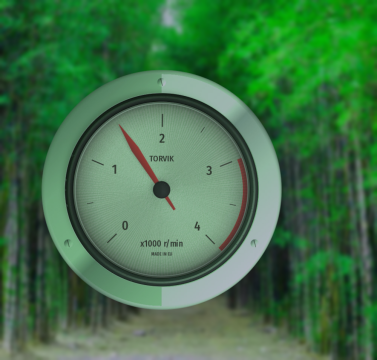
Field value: 1500,rpm
